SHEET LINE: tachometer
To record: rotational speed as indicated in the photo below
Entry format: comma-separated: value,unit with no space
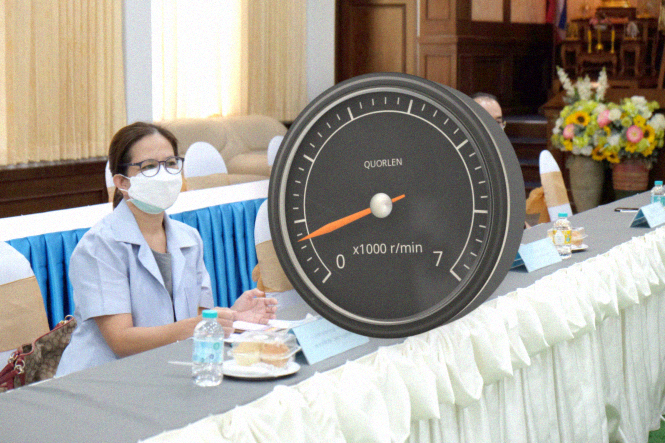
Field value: 700,rpm
